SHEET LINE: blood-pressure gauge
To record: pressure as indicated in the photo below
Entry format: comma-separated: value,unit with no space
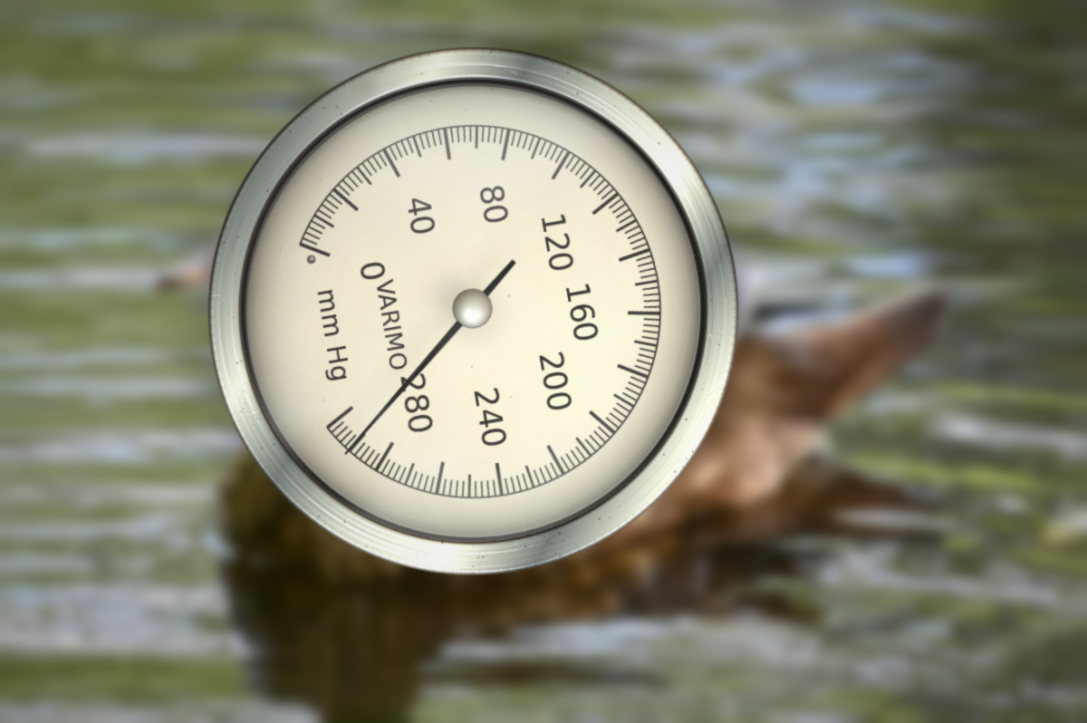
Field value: 290,mmHg
